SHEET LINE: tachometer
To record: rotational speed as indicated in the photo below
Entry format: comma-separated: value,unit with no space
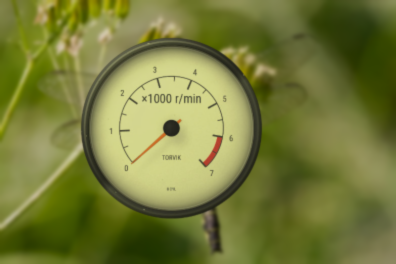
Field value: 0,rpm
